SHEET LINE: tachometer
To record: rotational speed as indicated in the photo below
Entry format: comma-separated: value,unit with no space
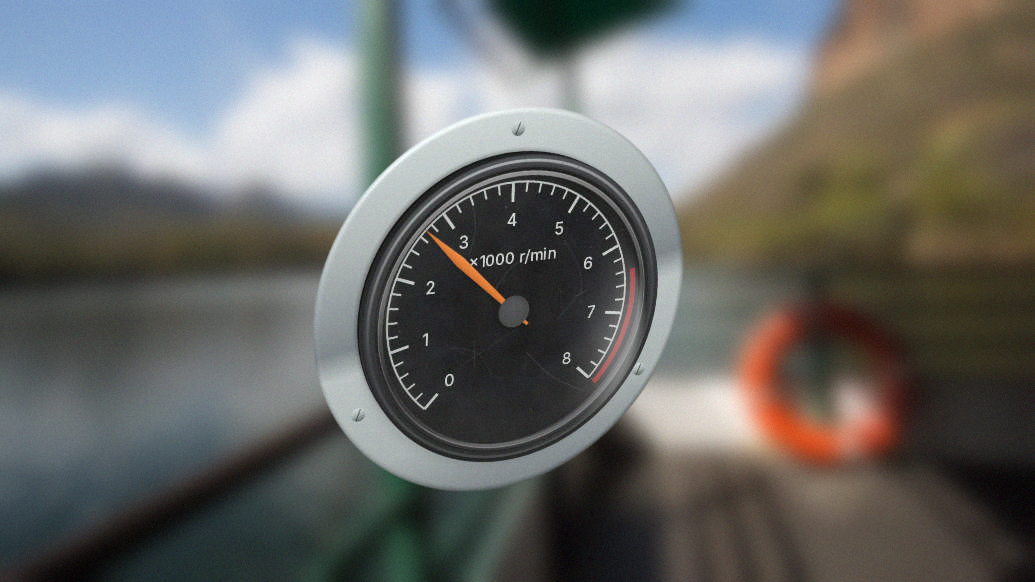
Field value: 2700,rpm
